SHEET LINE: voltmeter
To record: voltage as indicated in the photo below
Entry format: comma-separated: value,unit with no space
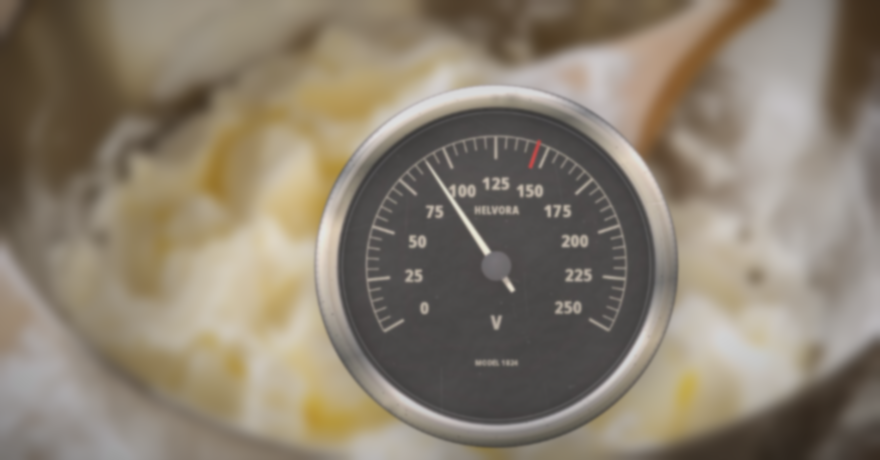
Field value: 90,V
